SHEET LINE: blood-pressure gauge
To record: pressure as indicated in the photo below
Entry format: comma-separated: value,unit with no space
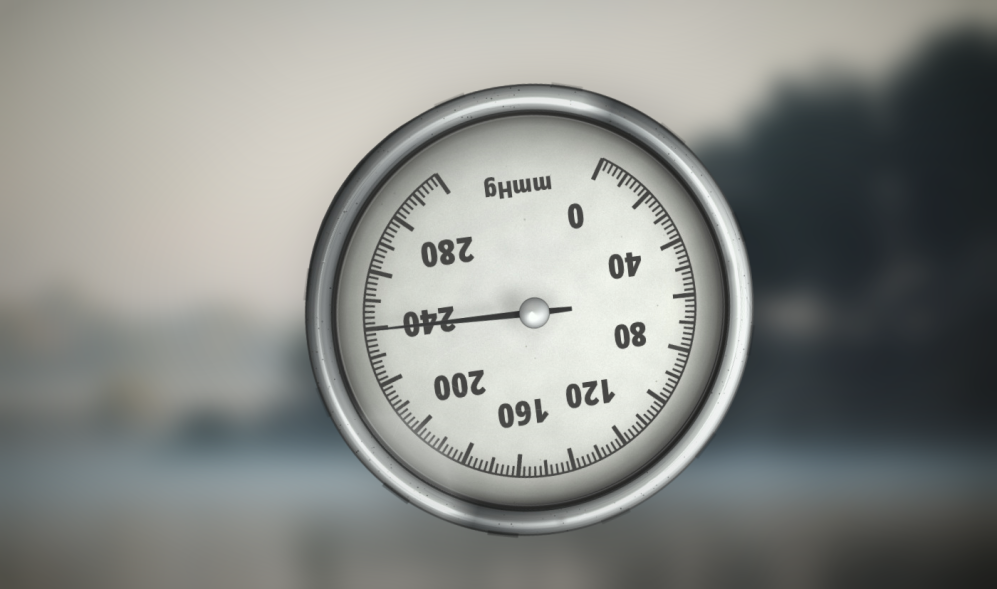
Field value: 240,mmHg
